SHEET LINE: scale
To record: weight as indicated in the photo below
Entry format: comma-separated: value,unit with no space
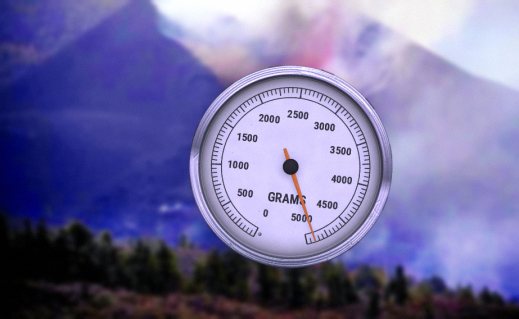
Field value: 4900,g
